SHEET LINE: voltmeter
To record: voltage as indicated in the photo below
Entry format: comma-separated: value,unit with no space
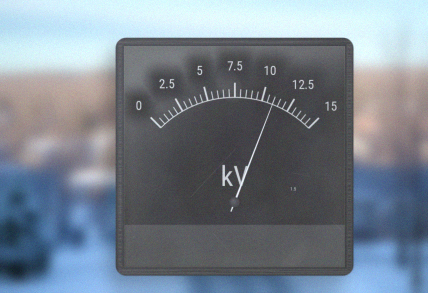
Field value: 11,kV
